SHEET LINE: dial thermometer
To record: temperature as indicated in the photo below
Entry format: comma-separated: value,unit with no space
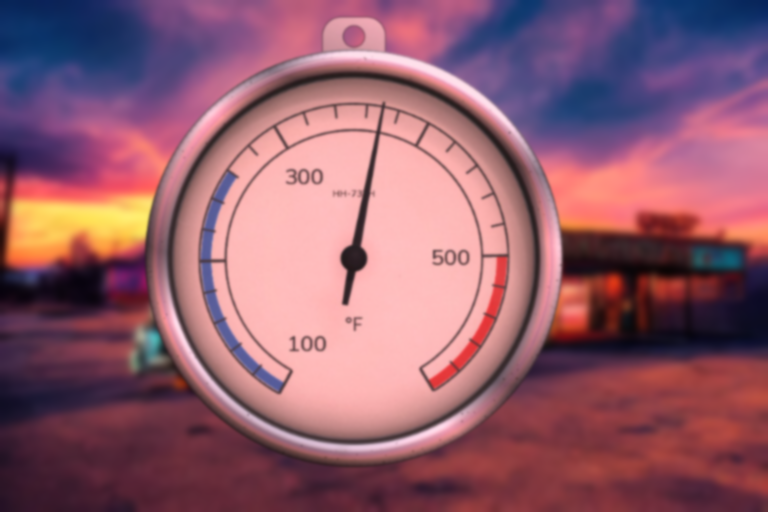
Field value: 370,°F
